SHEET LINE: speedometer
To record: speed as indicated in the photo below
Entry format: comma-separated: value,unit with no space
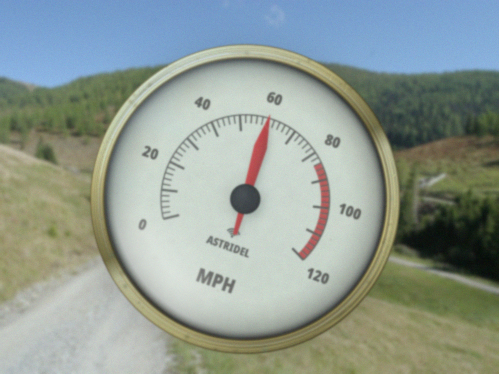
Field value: 60,mph
